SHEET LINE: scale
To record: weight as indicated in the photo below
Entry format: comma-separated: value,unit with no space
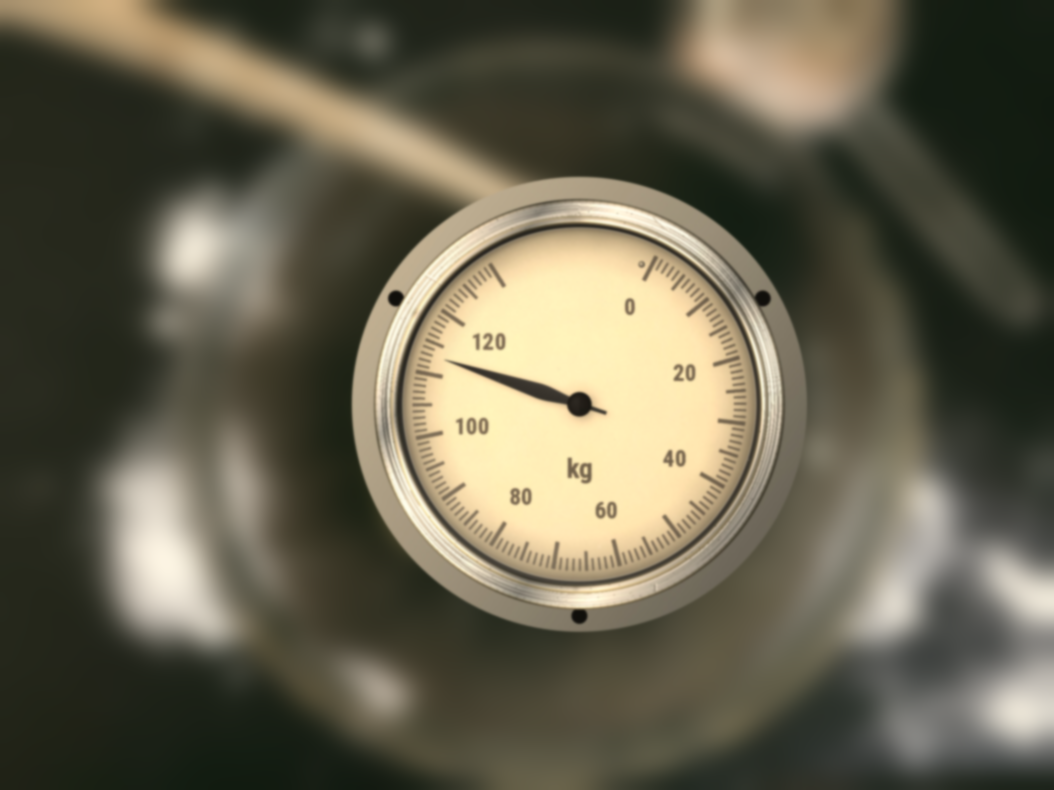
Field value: 113,kg
